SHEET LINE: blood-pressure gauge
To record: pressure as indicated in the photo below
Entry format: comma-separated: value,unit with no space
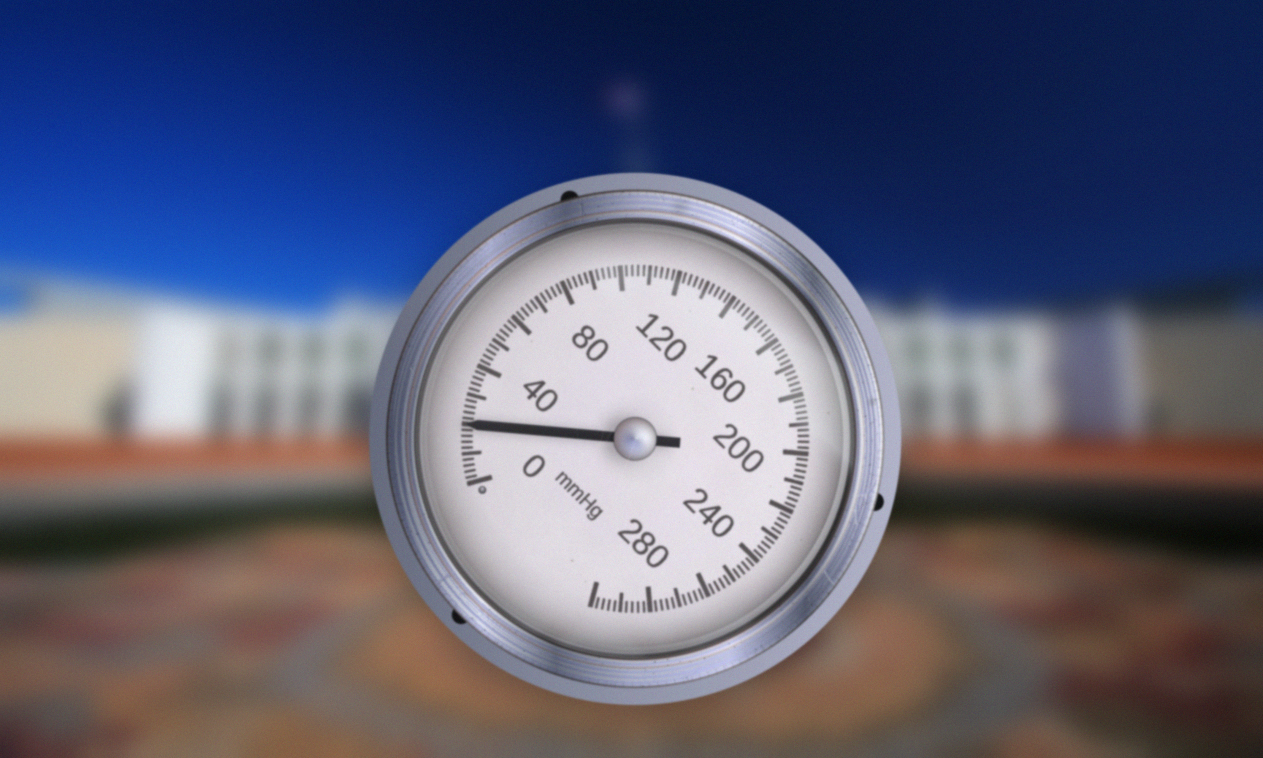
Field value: 20,mmHg
